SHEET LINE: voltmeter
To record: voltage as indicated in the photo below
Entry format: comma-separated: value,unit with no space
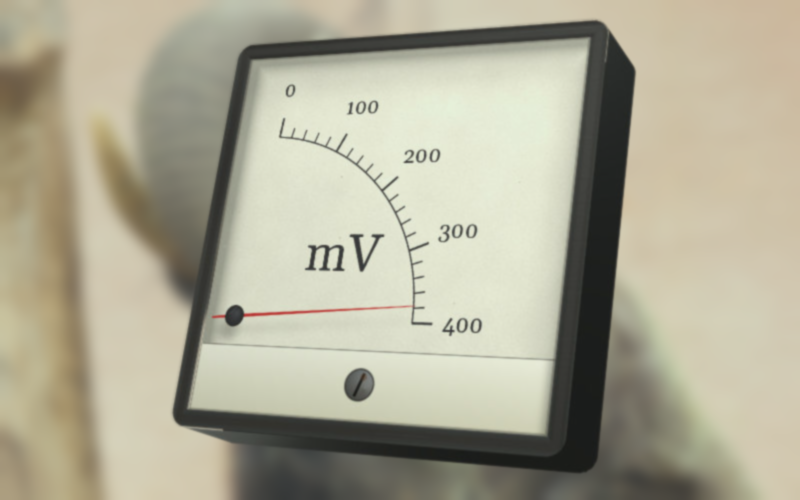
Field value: 380,mV
